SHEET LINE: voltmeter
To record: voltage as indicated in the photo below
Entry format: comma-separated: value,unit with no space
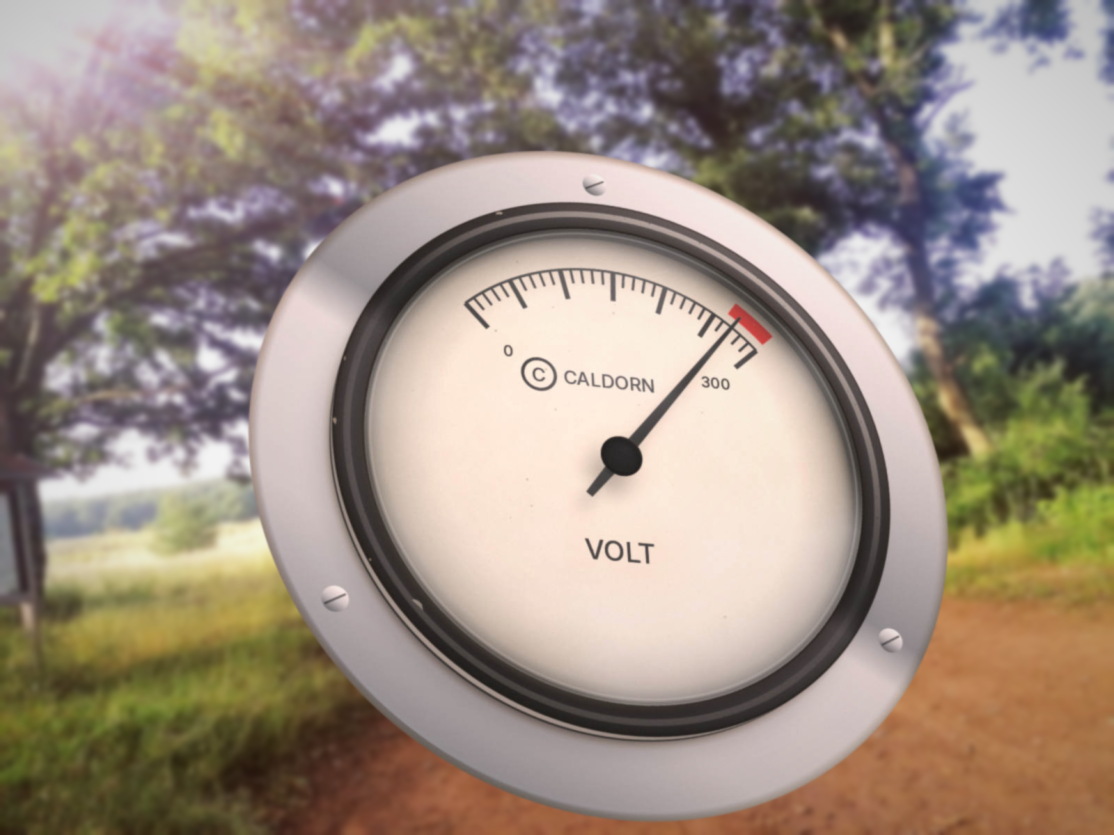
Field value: 270,V
